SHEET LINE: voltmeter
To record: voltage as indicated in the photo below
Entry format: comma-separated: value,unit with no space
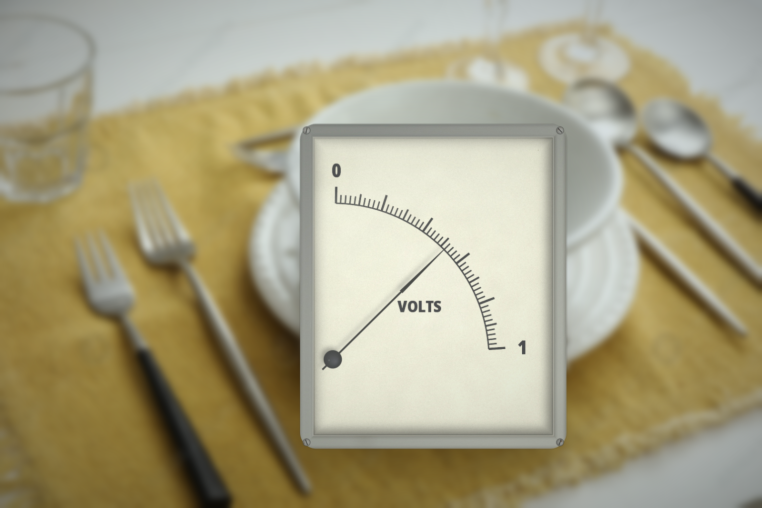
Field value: 0.52,V
